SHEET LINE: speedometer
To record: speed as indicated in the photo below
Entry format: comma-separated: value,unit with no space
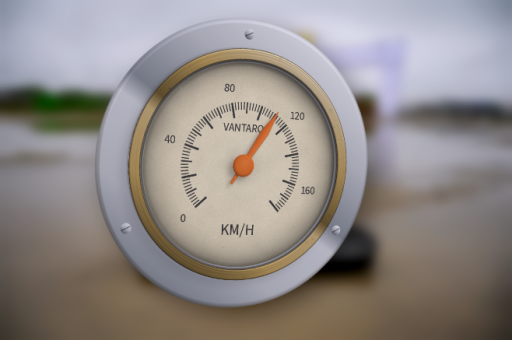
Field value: 110,km/h
